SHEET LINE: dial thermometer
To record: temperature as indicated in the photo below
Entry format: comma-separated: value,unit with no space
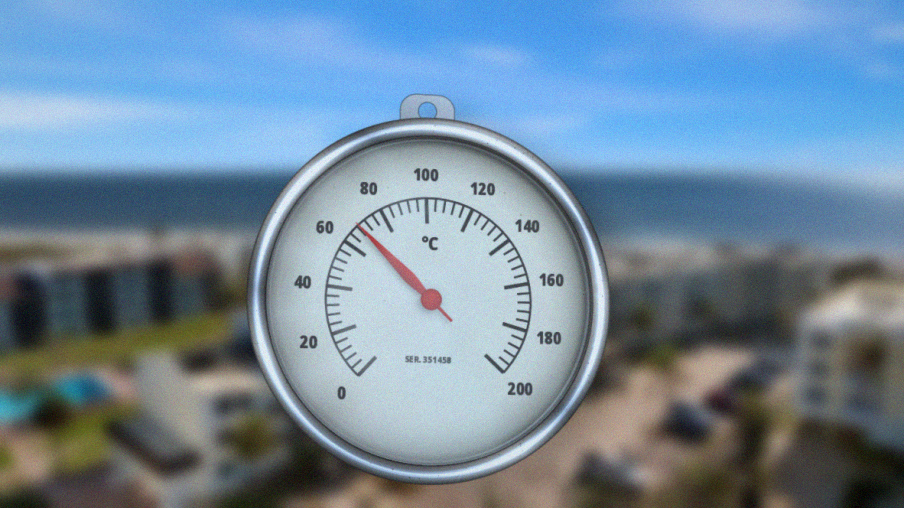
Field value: 68,°C
